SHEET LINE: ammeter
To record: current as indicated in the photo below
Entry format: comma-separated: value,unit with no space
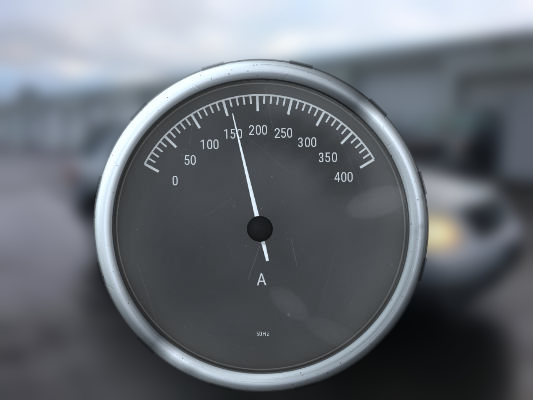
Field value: 160,A
